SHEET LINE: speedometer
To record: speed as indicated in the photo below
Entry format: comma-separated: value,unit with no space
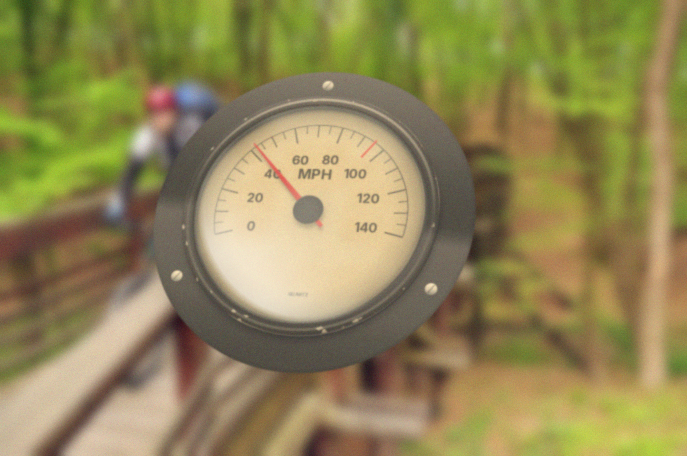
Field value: 42.5,mph
